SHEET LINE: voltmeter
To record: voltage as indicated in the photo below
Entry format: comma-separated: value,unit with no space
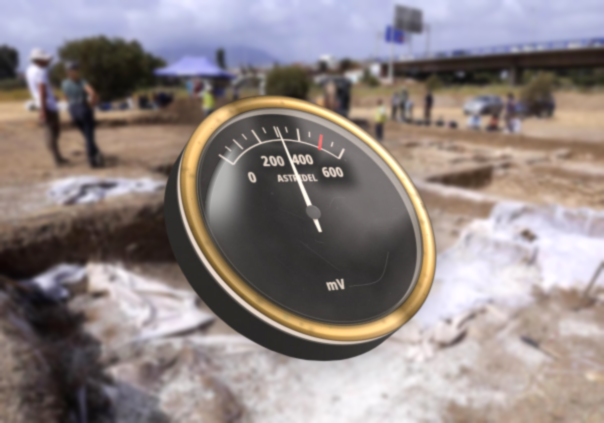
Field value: 300,mV
